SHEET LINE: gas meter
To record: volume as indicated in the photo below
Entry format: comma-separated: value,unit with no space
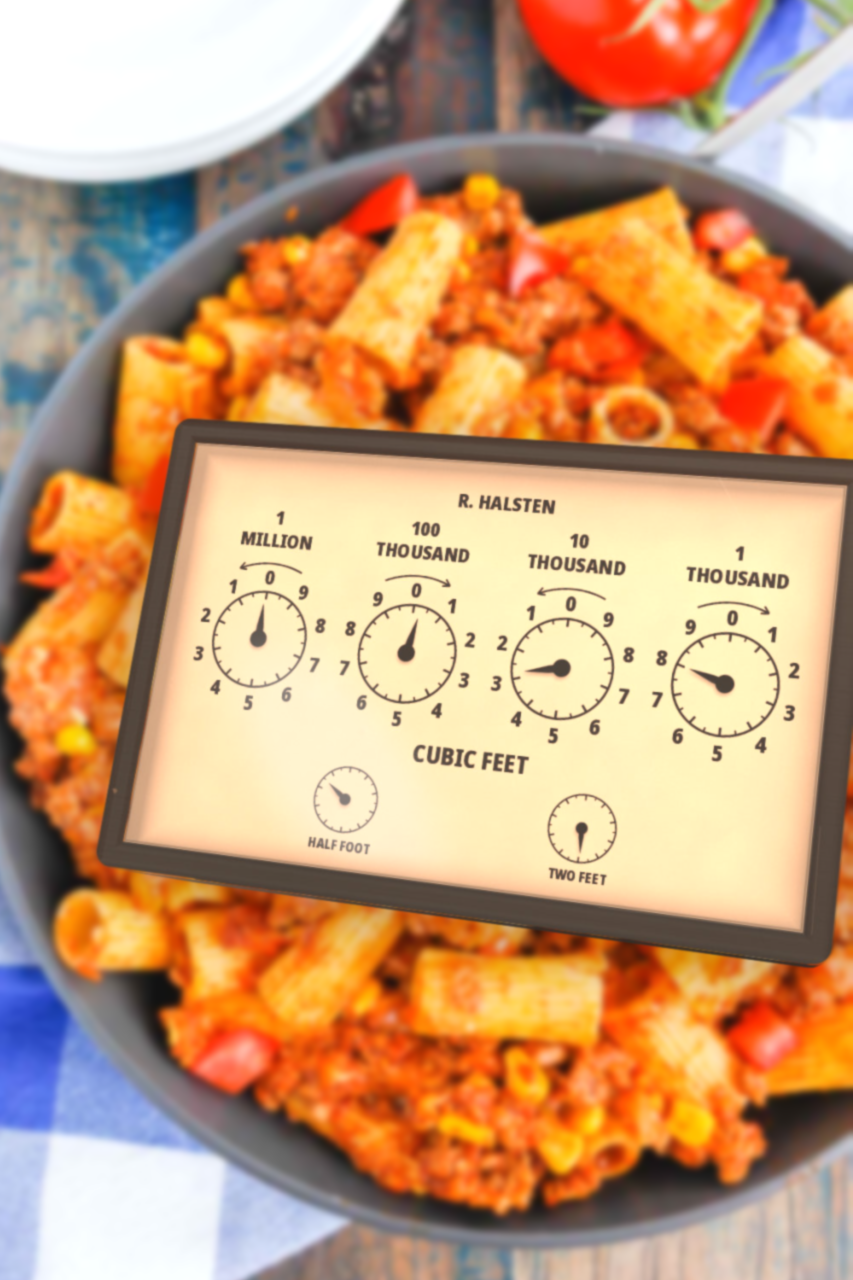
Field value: 2800,ft³
